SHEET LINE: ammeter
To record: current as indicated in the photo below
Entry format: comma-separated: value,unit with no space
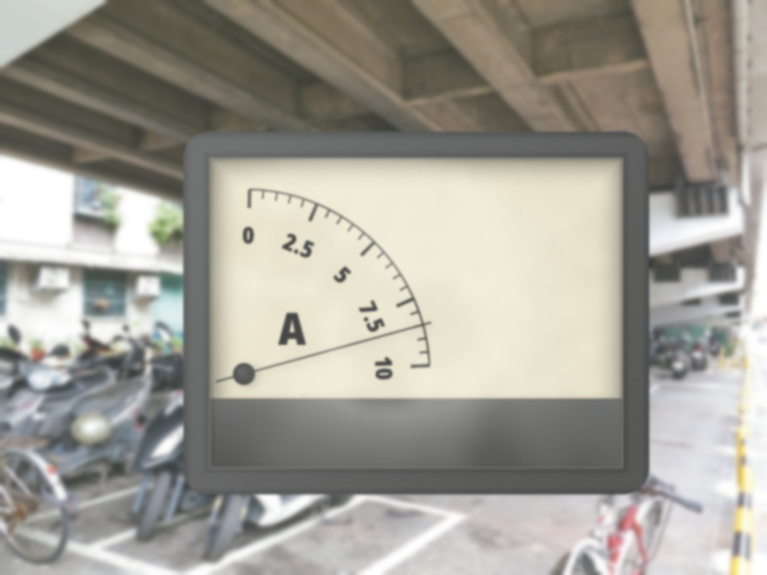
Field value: 8.5,A
